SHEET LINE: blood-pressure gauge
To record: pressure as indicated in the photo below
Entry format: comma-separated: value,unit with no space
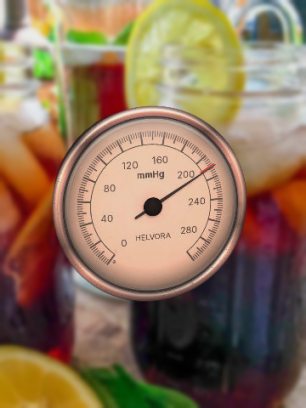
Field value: 210,mmHg
